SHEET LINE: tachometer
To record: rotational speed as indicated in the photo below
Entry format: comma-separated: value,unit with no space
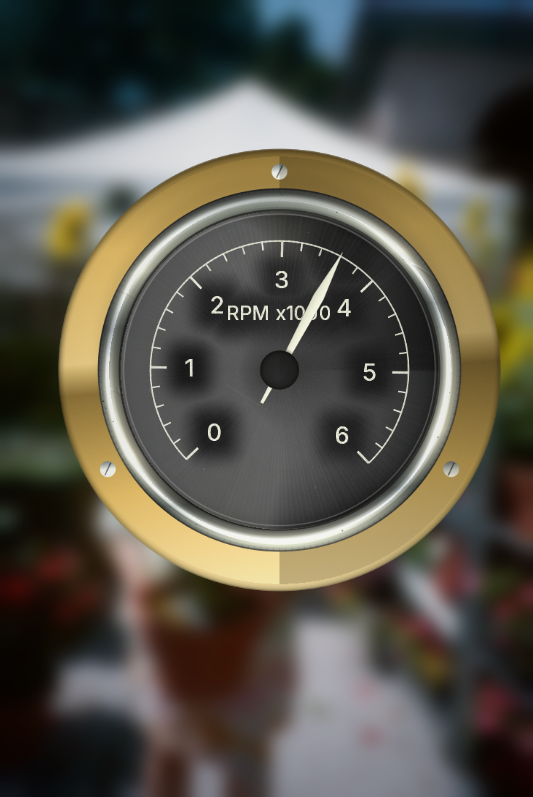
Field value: 3600,rpm
